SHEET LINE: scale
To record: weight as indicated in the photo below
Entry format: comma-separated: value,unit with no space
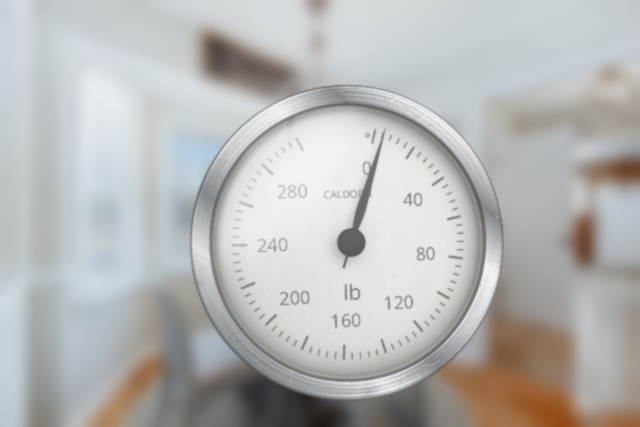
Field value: 4,lb
